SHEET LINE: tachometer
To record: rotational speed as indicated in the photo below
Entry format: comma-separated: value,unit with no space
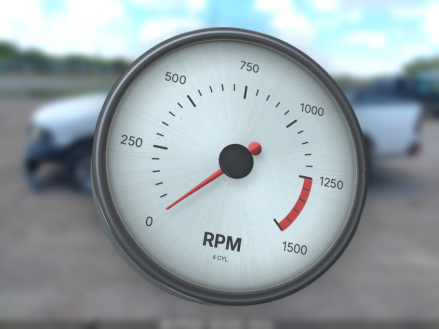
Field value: 0,rpm
